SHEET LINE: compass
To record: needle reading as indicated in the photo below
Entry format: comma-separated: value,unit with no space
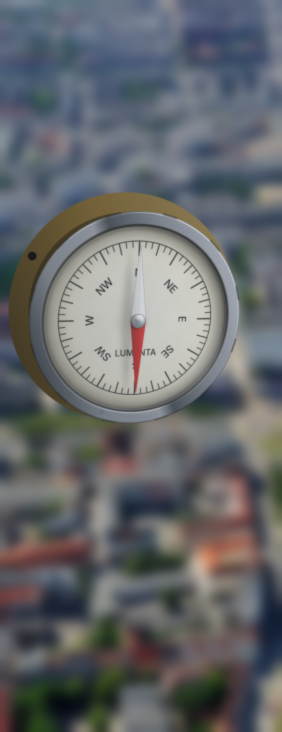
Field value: 180,°
